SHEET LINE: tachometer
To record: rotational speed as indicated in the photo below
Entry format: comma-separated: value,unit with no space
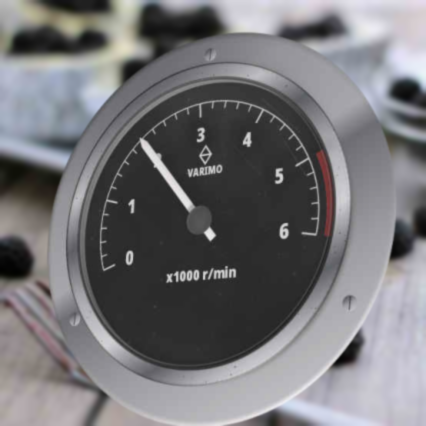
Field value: 2000,rpm
